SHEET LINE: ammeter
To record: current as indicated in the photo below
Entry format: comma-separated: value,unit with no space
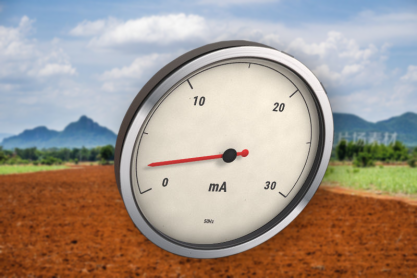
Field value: 2.5,mA
